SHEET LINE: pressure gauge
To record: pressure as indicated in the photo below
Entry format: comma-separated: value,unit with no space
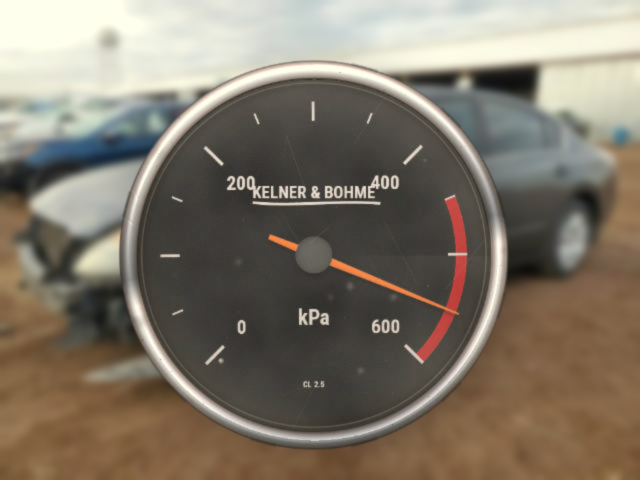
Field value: 550,kPa
